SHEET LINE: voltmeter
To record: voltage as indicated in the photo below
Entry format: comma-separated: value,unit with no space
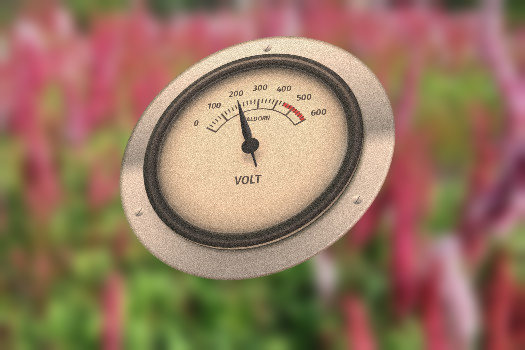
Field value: 200,V
